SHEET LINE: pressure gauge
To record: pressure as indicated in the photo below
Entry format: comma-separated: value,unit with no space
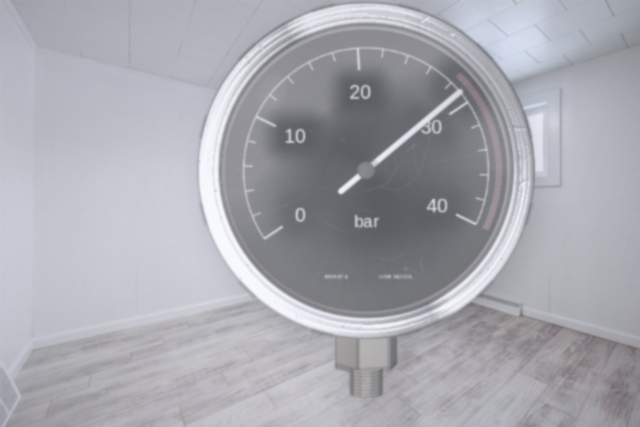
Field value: 29,bar
